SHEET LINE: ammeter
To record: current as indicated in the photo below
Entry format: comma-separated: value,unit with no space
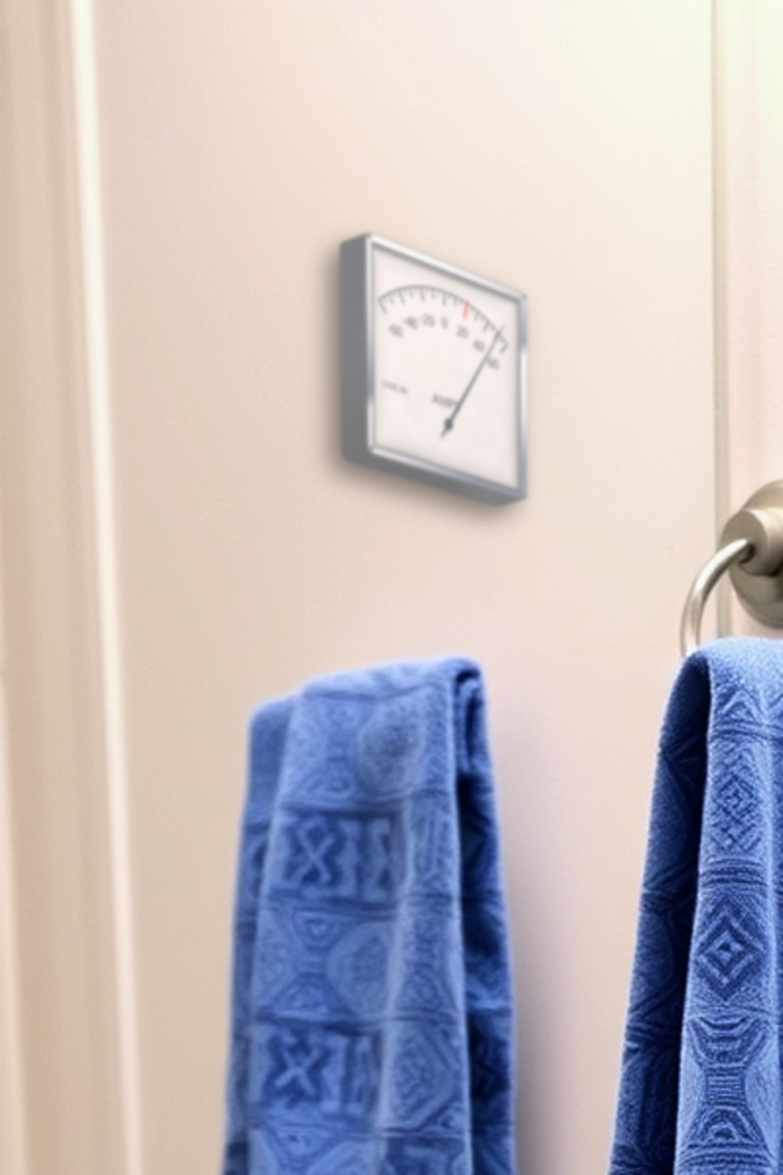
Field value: 50,A
